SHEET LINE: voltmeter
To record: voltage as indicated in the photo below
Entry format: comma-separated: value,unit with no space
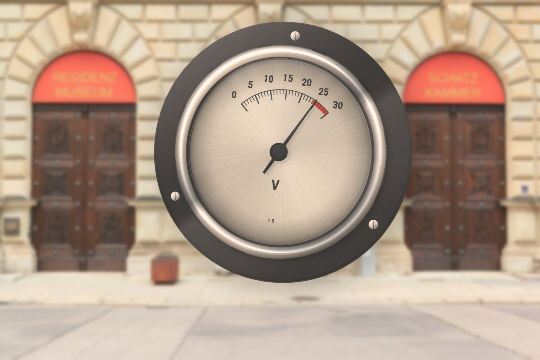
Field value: 25,V
